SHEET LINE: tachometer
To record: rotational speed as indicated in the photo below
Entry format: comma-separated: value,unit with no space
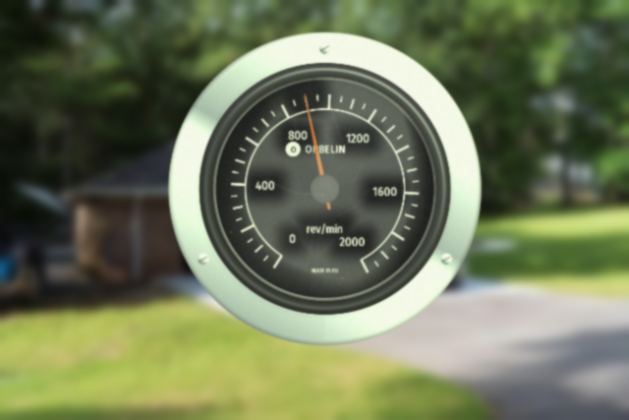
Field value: 900,rpm
